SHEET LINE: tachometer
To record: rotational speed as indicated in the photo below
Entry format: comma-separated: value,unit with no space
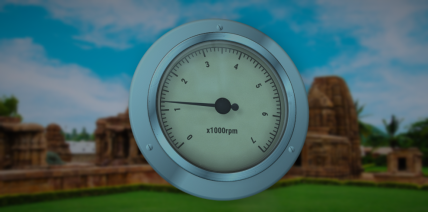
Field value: 1200,rpm
